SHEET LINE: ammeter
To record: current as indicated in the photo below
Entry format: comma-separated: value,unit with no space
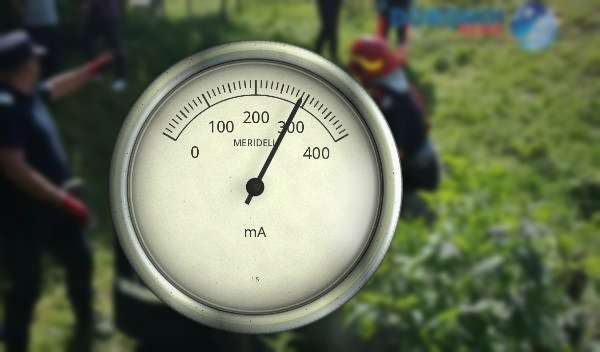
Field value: 290,mA
